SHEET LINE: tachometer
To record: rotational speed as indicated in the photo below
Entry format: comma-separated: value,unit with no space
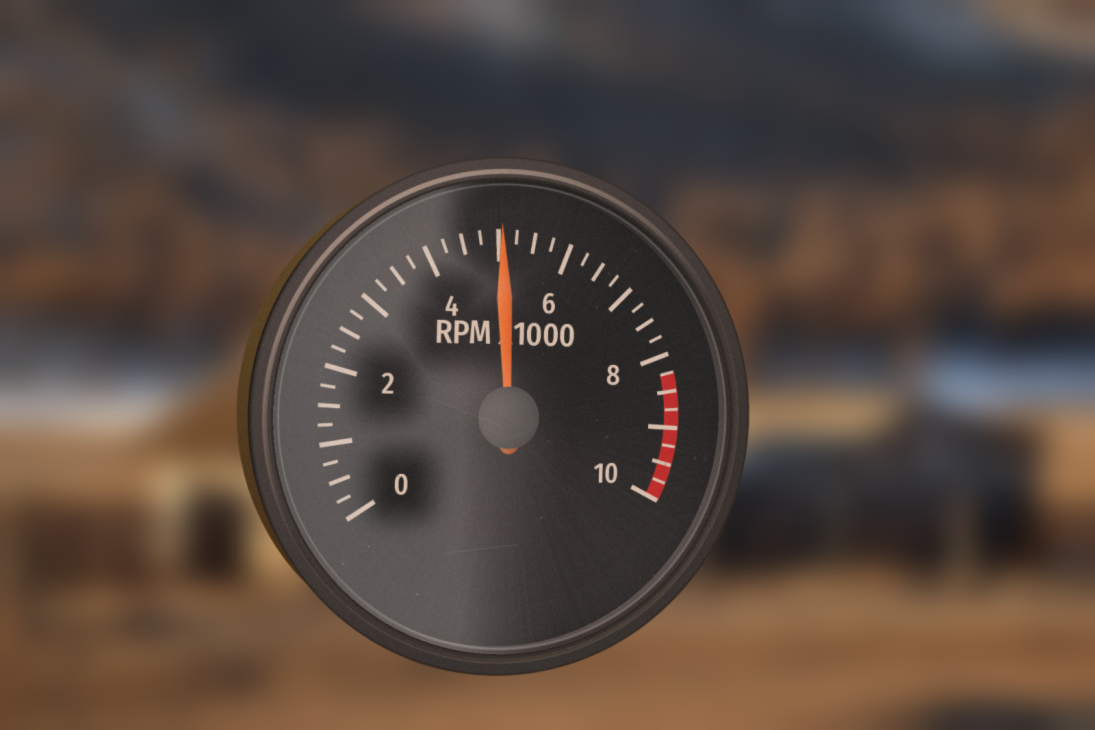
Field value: 5000,rpm
